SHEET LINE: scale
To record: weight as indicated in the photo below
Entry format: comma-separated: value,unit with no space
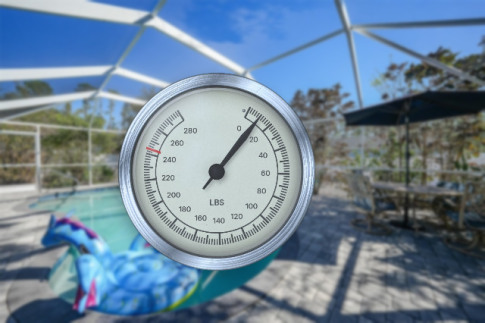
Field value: 10,lb
